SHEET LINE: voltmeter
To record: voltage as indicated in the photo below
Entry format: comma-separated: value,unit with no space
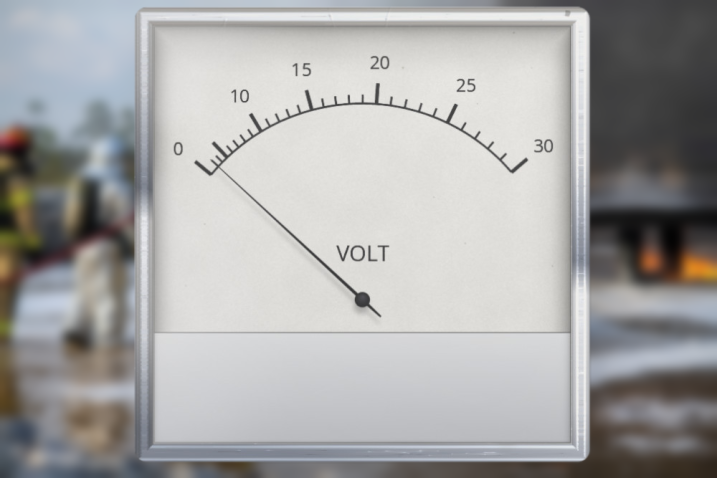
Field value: 3,V
